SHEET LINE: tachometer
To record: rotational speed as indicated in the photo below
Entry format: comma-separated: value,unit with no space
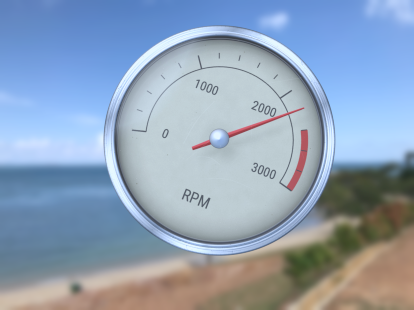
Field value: 2200,rpm
